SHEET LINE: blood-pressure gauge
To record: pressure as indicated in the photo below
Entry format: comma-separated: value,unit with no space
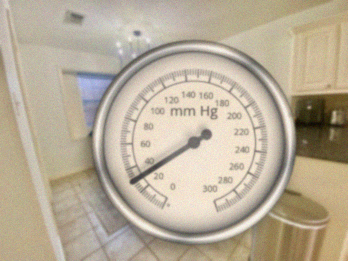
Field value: 30,mmHg
